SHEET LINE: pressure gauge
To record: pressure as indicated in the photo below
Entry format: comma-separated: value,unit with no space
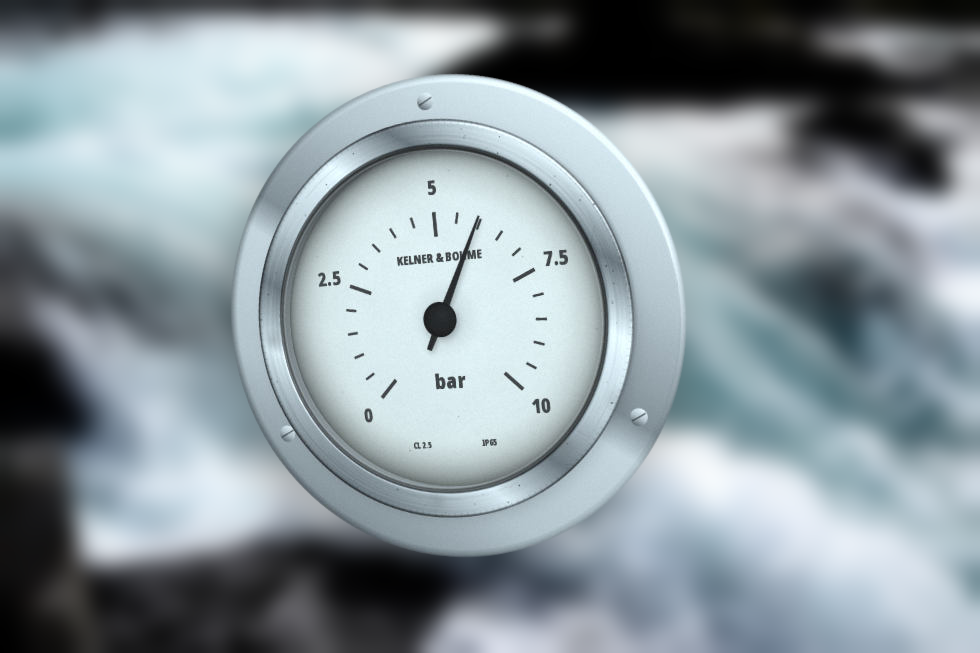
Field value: 6,bar
